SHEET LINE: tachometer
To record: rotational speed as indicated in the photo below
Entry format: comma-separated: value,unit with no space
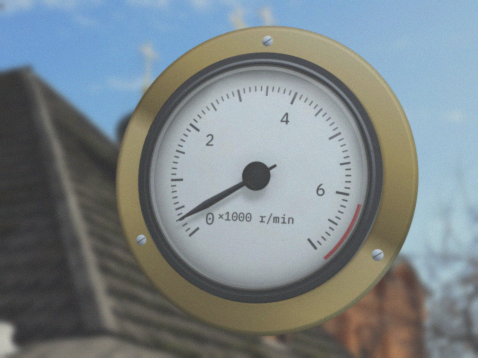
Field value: 300,rpm
